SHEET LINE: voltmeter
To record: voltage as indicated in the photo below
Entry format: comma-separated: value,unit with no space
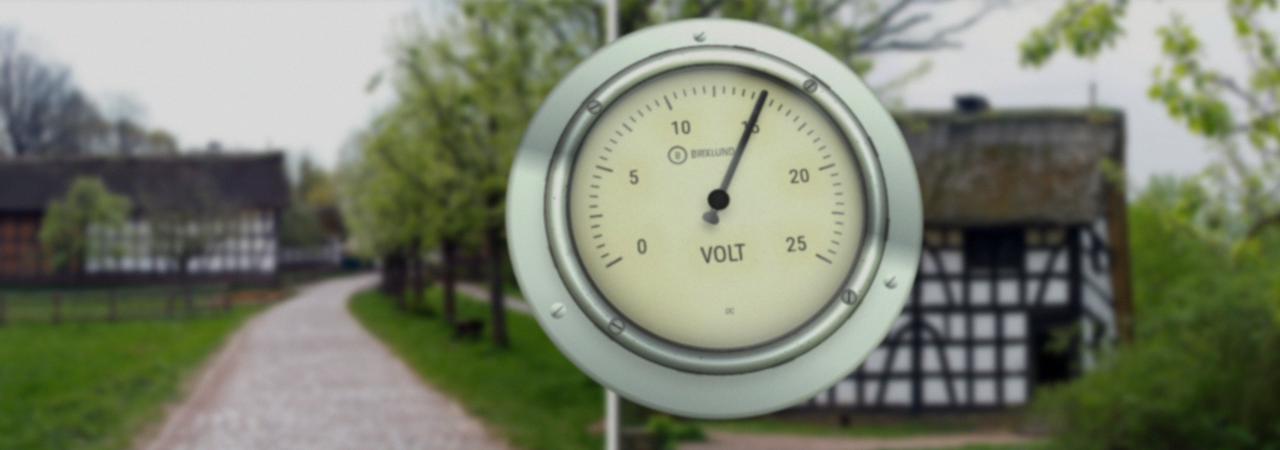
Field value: 15,V
